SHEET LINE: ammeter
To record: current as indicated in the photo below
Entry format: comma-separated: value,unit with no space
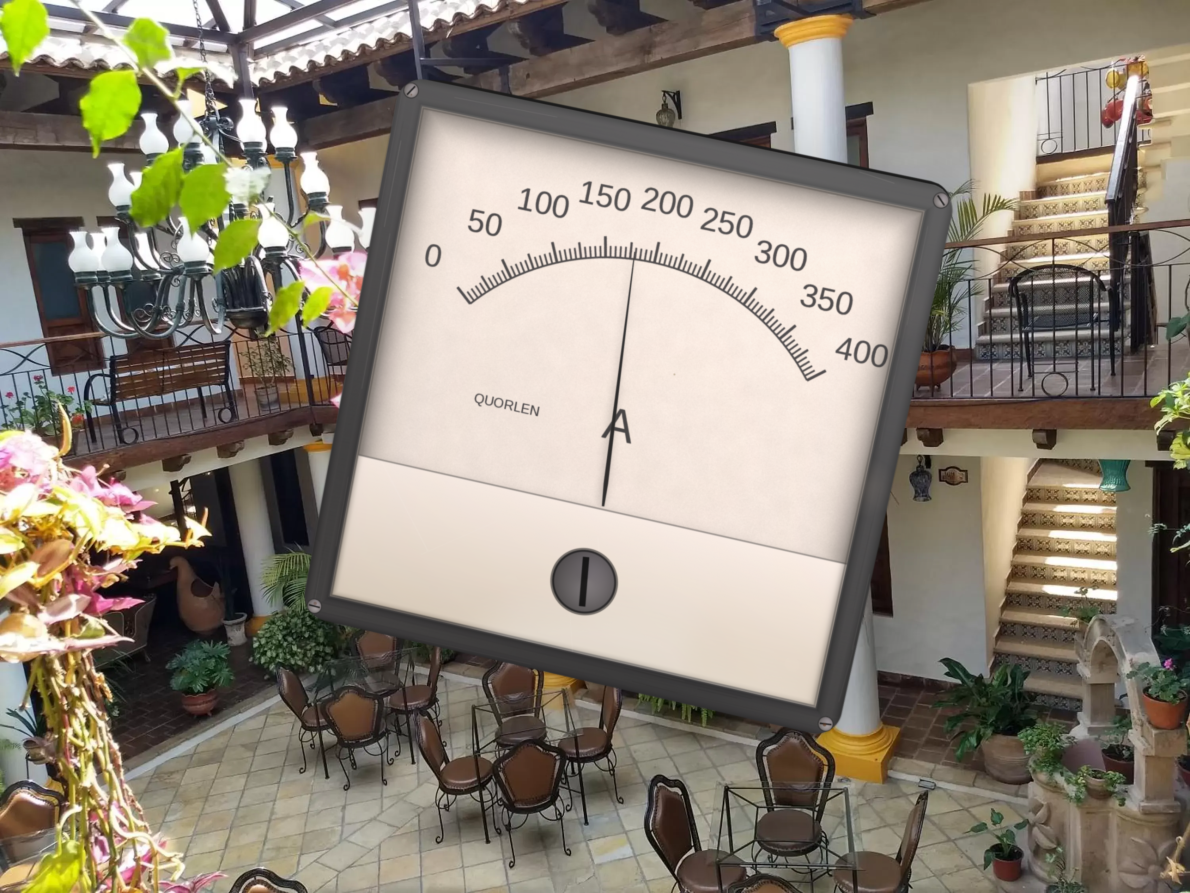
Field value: 180,A
